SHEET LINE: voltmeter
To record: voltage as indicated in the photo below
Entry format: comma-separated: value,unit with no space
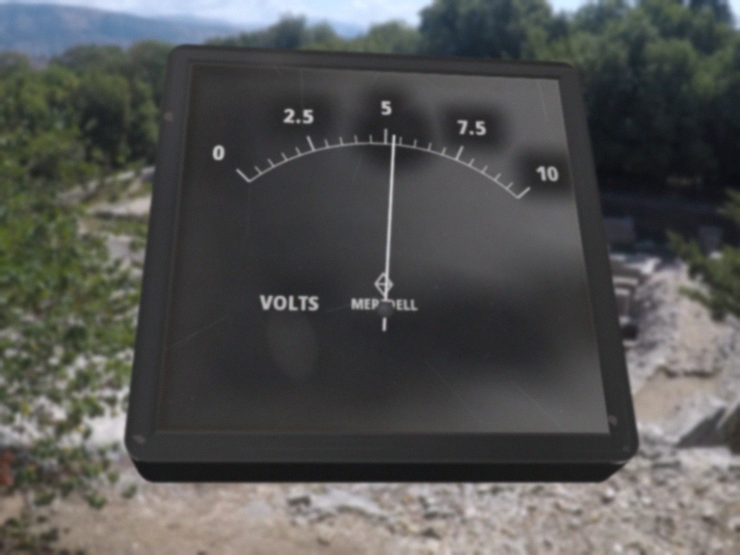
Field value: 5.25,V
